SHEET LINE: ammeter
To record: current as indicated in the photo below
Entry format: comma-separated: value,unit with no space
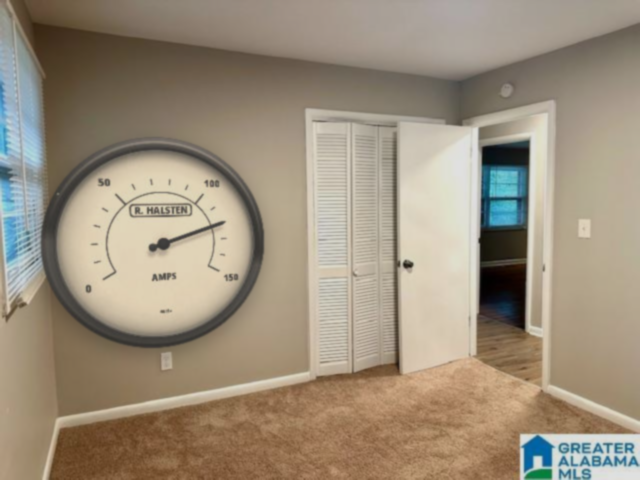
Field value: 120,A
